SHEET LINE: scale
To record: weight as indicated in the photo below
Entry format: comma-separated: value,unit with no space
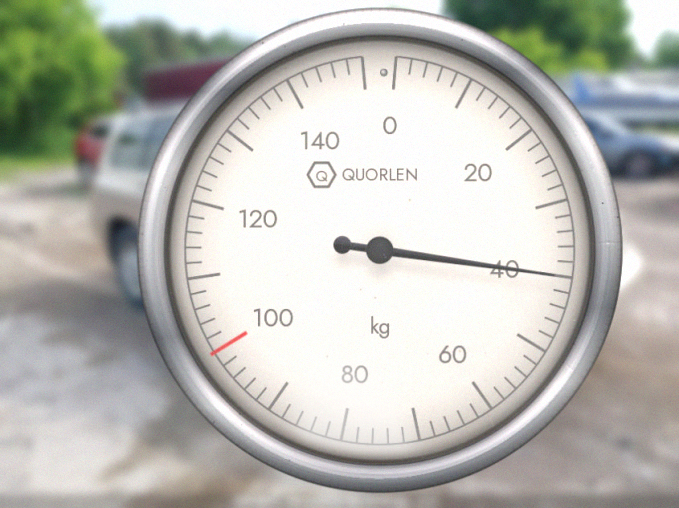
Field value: 40,kg
